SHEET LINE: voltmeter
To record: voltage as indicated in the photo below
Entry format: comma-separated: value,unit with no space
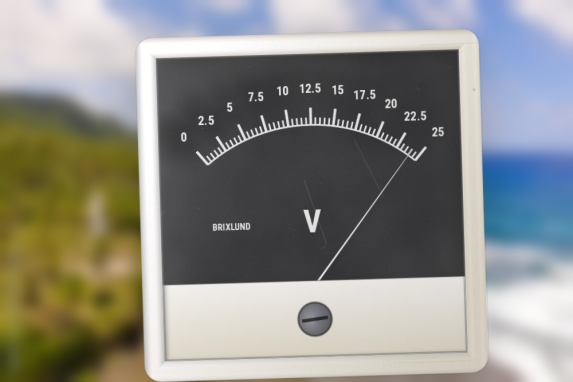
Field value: 24,V
